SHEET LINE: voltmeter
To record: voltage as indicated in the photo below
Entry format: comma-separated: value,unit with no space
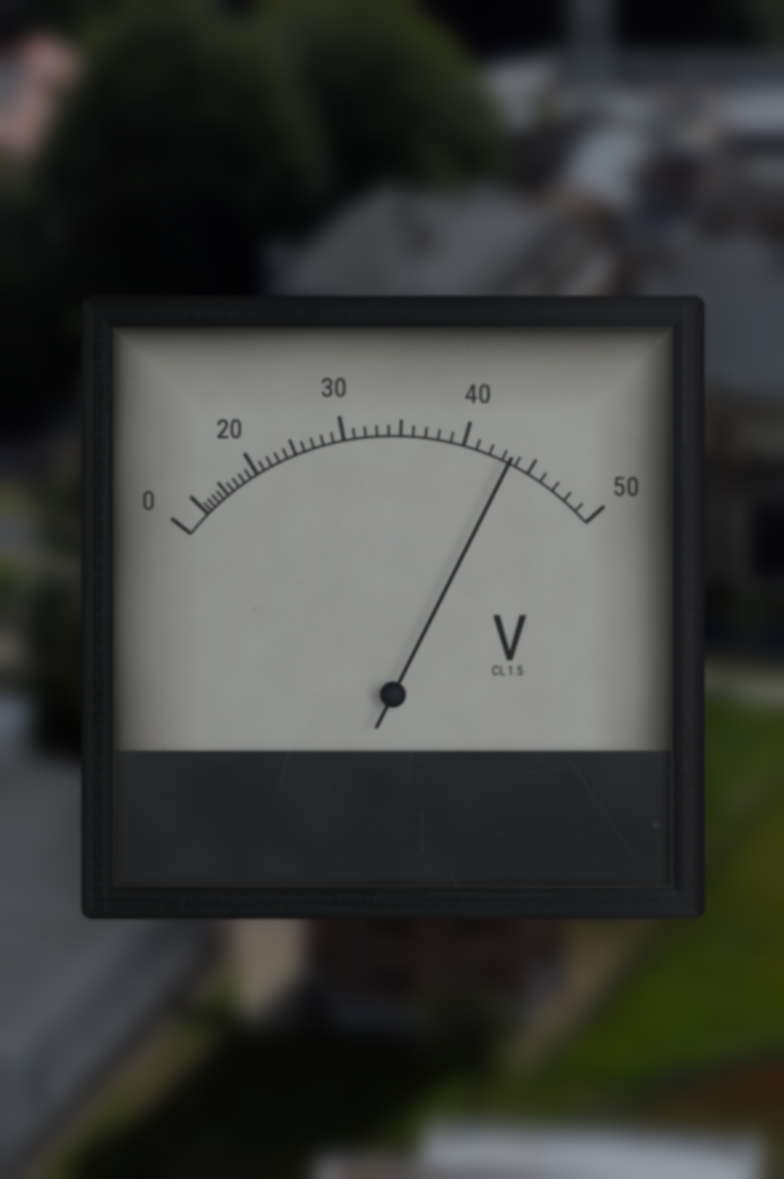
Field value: 43.5,V
